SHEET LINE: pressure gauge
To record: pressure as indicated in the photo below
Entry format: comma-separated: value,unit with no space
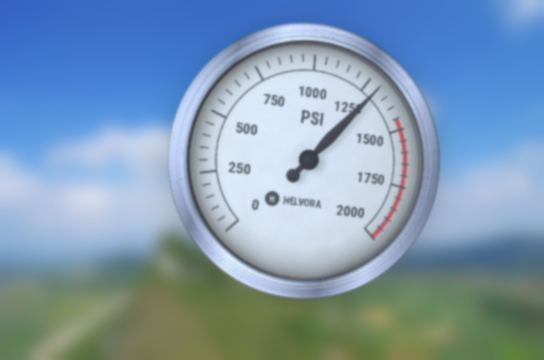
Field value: 1300,psi
